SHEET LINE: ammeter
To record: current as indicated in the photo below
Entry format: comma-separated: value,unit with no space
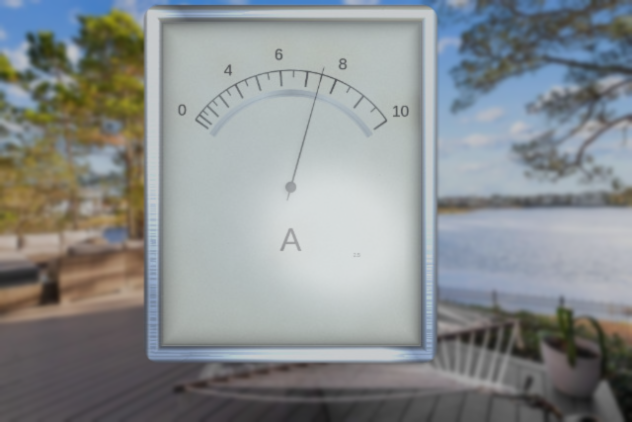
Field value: 7.5,A
